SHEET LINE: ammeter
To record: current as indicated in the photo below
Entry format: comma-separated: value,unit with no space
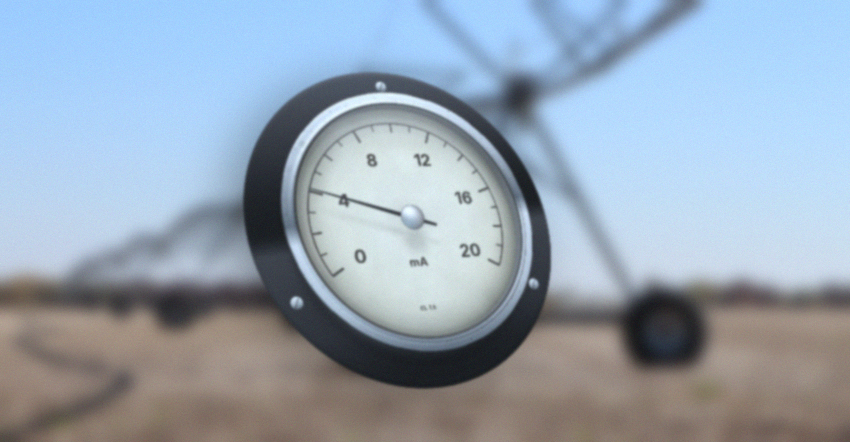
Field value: 4,mA
